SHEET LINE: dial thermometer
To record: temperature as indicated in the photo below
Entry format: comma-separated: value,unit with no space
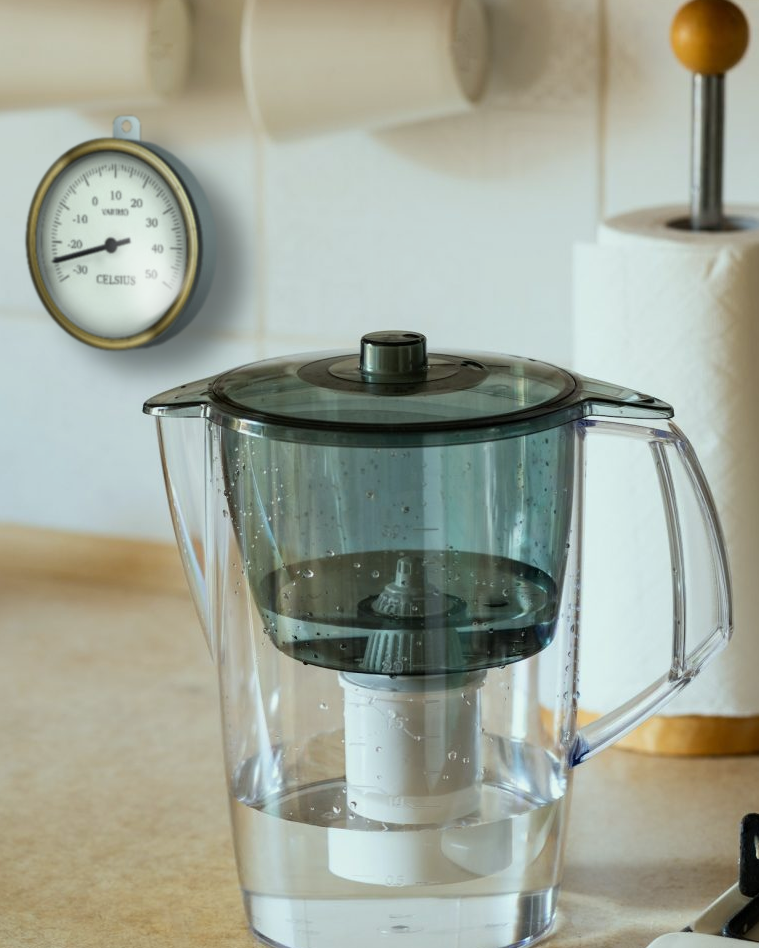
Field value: -25,°C
